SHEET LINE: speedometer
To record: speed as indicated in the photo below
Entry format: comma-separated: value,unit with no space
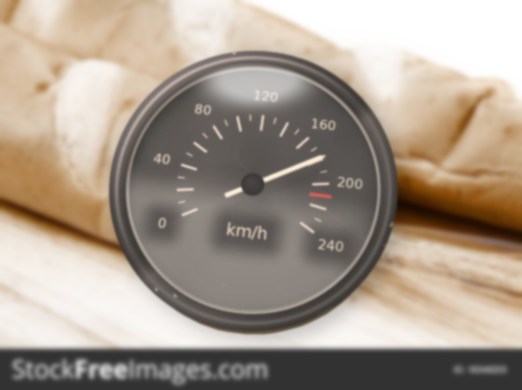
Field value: 180,km/h
